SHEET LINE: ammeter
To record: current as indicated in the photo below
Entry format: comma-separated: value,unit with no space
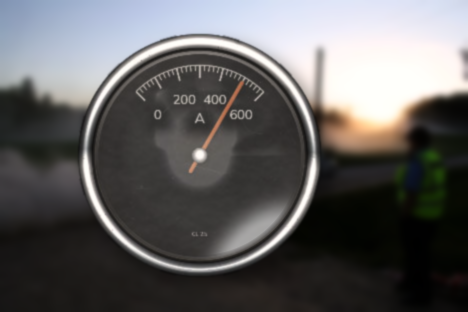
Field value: 500,A
